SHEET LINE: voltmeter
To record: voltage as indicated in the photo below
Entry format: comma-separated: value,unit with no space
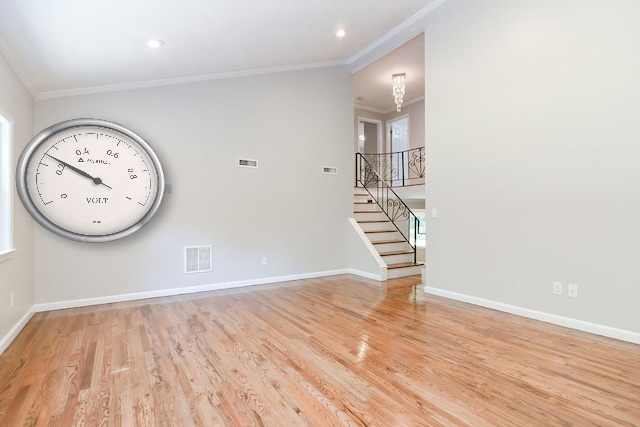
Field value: 0.25,V
